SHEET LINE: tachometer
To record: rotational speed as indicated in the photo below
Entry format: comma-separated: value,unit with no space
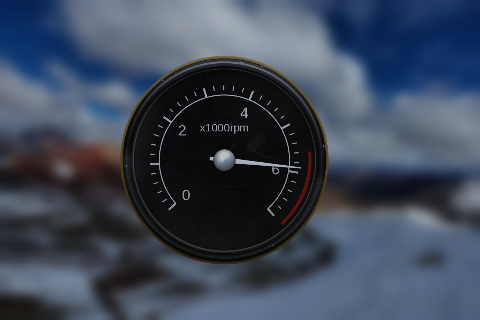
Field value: 5900,rpm
